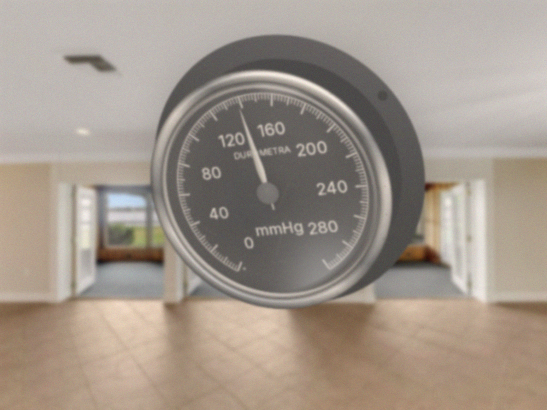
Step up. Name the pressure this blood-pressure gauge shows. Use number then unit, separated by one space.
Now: 140 mmHg
